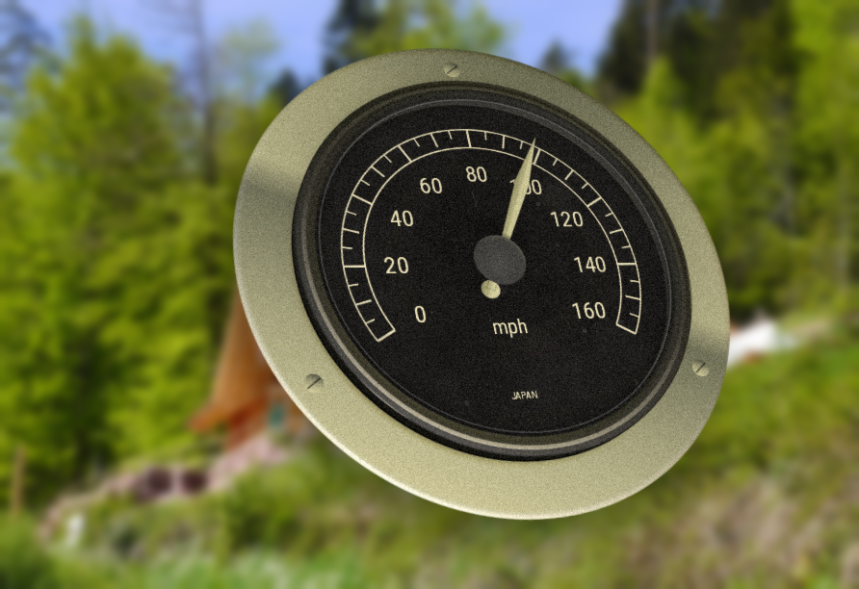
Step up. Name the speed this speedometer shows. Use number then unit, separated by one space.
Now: 97.5 mph
